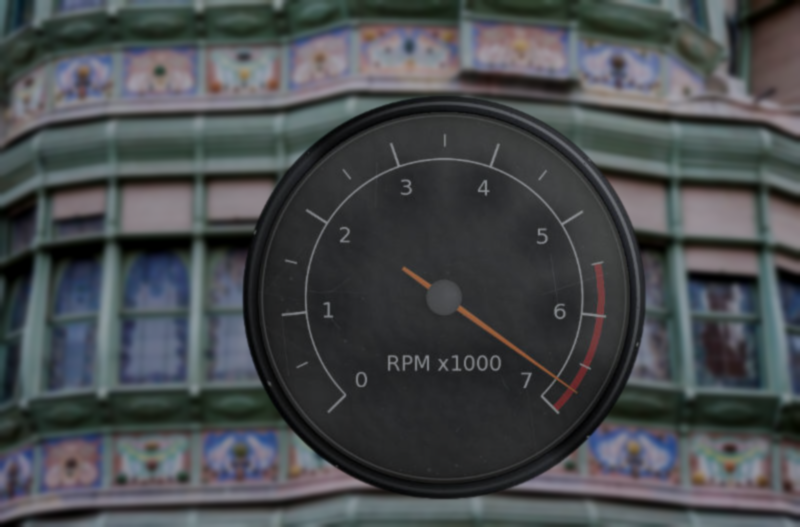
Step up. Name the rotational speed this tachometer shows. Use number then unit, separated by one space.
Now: 6750 rpm
